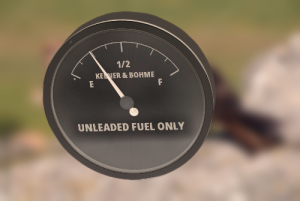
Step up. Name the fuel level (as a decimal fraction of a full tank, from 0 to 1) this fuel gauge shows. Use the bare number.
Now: 0.25
